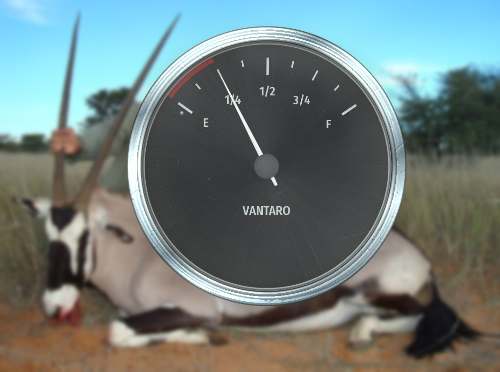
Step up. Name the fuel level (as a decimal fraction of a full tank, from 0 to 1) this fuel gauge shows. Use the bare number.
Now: 0.25
